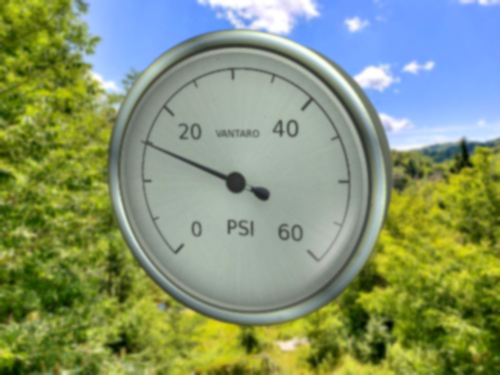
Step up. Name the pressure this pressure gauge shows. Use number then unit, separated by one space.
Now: 15 psi
